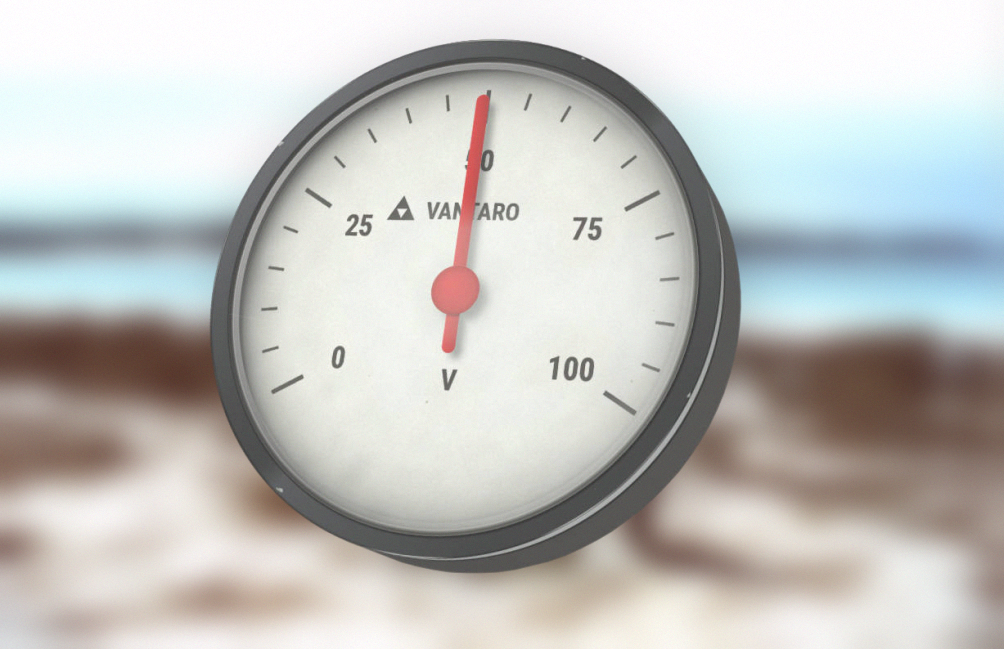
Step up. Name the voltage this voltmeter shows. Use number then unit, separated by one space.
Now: 50 V
